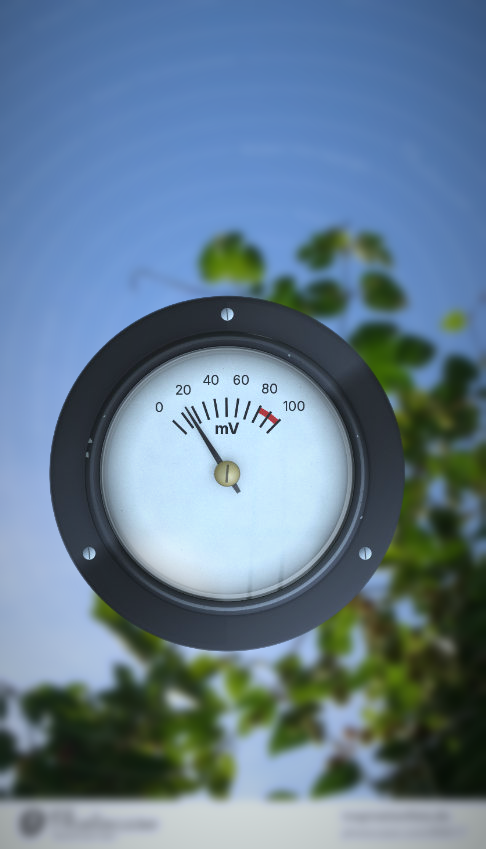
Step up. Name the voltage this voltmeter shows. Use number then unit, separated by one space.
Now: 15 mV
